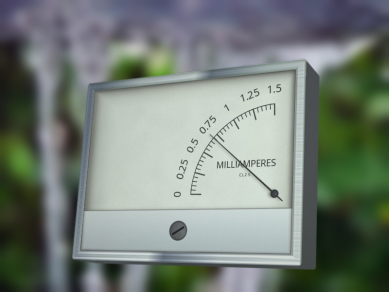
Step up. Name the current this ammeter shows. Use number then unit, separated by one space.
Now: 0.7 mA
